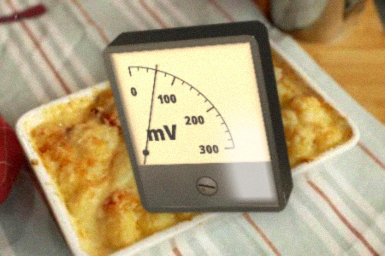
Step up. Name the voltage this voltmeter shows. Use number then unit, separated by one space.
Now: 60 mV
